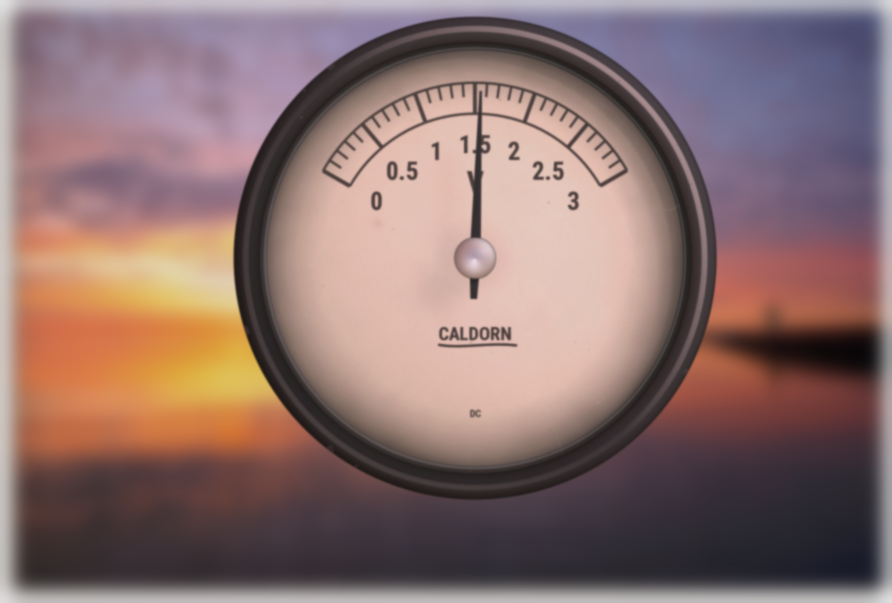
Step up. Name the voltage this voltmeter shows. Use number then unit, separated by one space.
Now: 1.55 V
